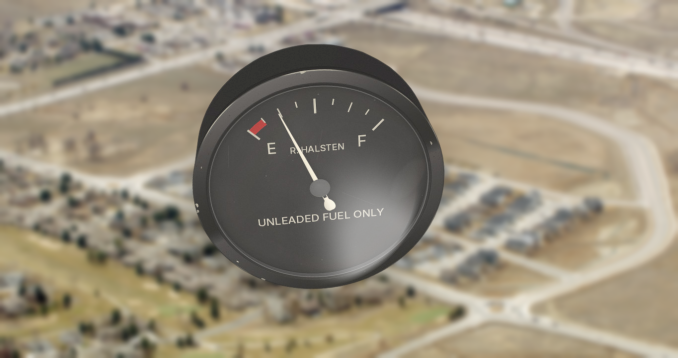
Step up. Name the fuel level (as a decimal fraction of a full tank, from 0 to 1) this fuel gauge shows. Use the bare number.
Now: 0.25
